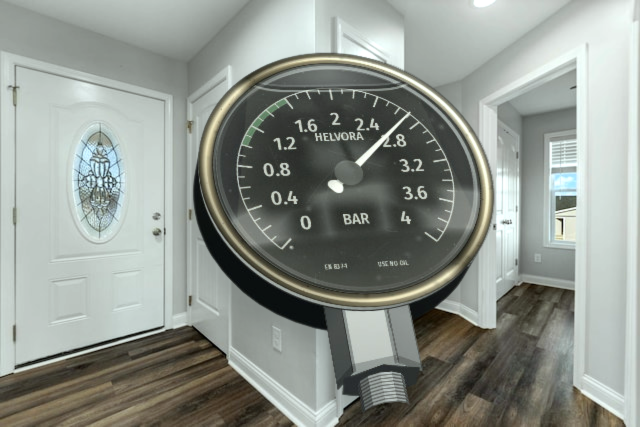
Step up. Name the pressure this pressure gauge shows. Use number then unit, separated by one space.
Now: 2.7 bar
